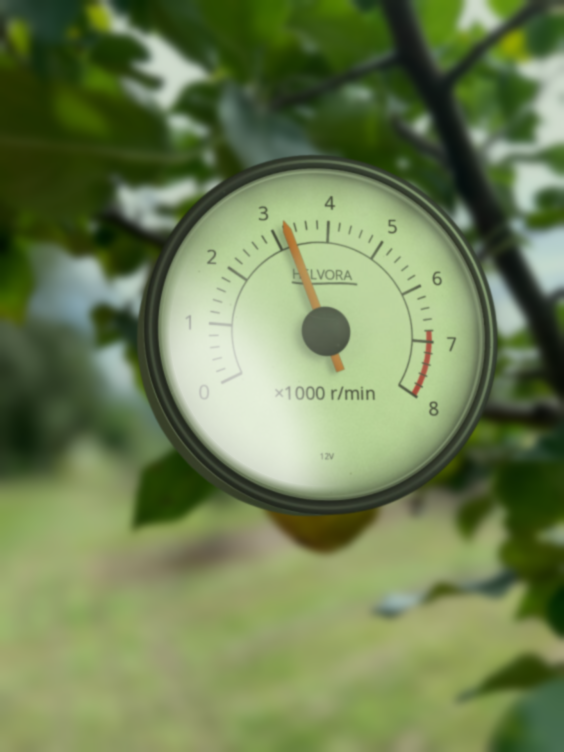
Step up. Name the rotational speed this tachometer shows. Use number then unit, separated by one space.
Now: 3200 rpm
